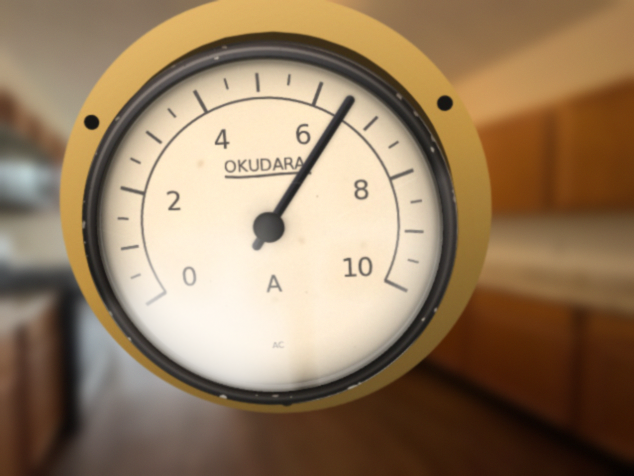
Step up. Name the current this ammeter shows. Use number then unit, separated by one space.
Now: 6.5 A
